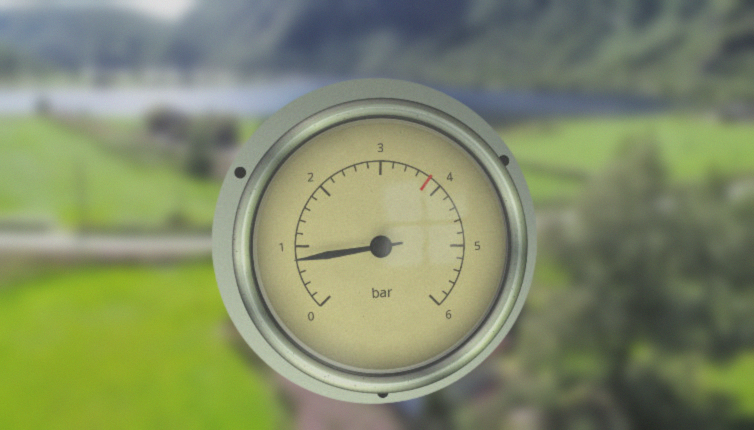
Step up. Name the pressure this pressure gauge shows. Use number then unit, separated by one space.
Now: 0.8 bar
